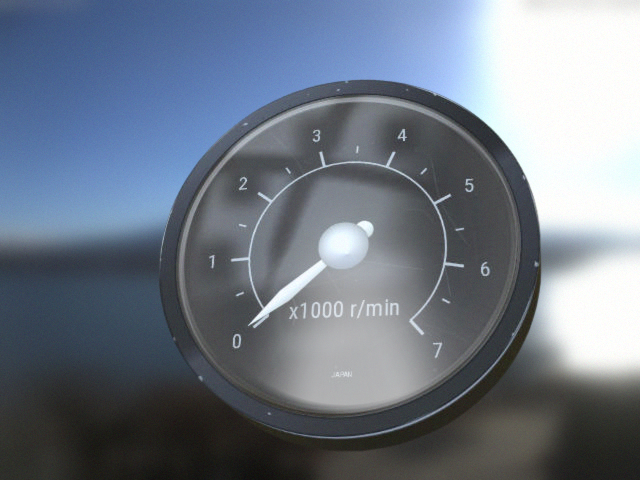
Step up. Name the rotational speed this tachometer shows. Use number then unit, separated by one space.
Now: 0 rpm
